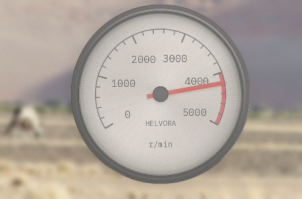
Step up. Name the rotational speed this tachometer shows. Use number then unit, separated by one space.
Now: 4200 rpm
